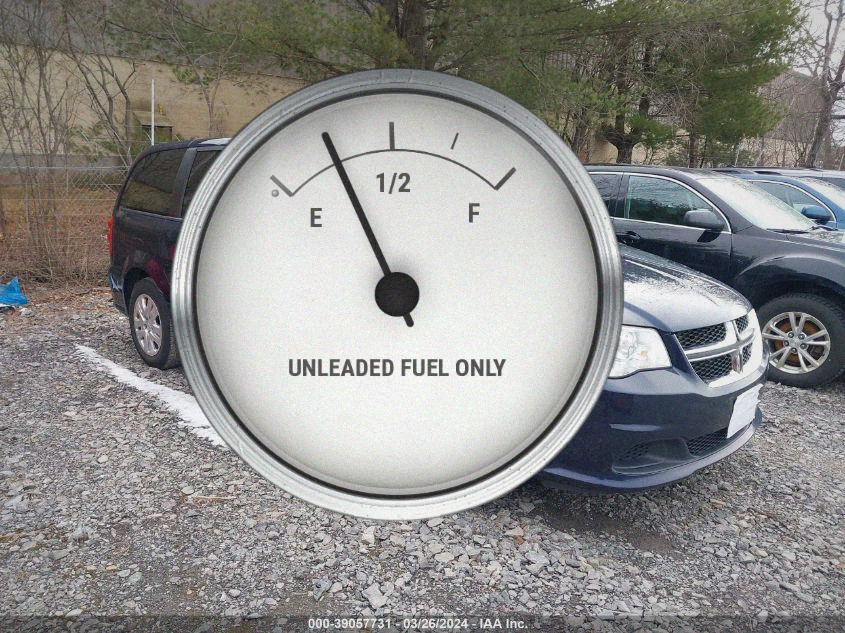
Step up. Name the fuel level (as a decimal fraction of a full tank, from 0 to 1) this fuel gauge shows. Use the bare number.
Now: 0.25
